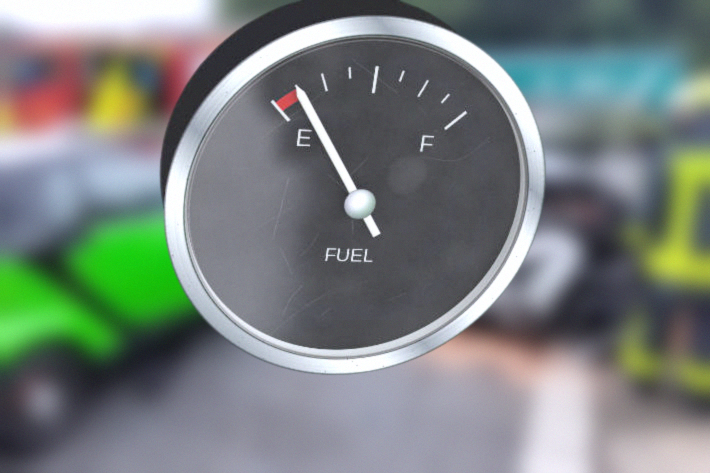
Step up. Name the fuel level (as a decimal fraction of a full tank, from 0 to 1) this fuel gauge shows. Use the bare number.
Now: 0.125
